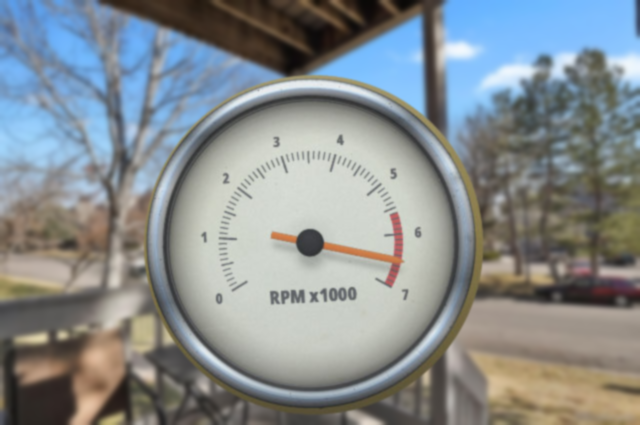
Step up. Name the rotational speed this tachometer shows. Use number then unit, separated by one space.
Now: 6500 rpm
